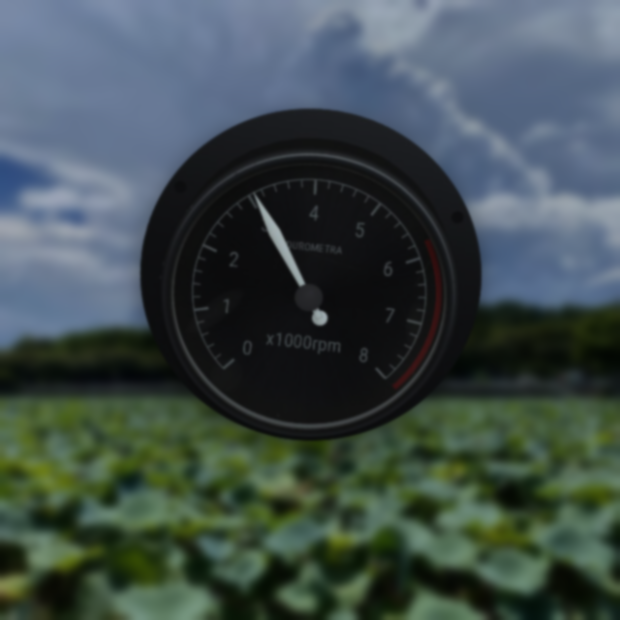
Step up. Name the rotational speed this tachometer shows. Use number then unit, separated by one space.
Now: 3100 rpm
